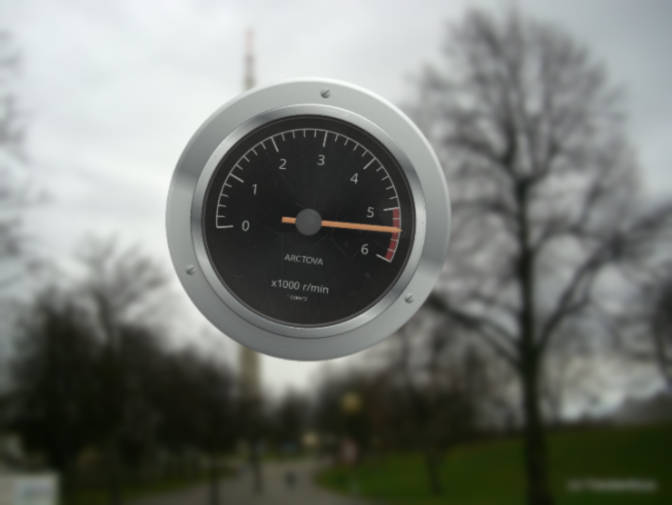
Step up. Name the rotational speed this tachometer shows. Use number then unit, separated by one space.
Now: 5400 rpm
